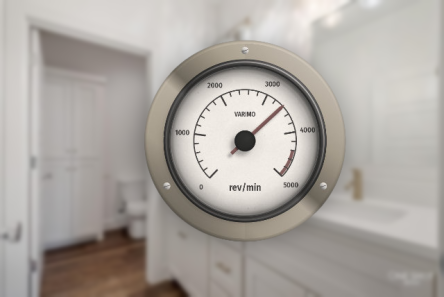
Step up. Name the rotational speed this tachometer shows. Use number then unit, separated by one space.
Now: 3400 rpm
